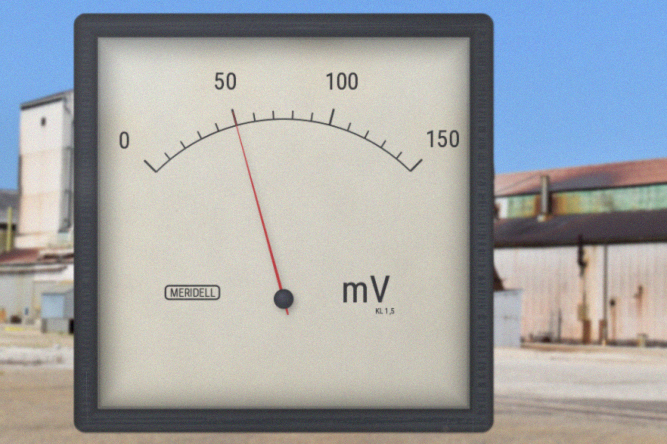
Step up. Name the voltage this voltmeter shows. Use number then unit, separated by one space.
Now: 50 mV
